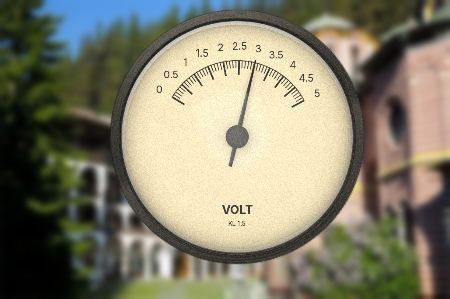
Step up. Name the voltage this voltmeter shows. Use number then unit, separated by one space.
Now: 3 V
